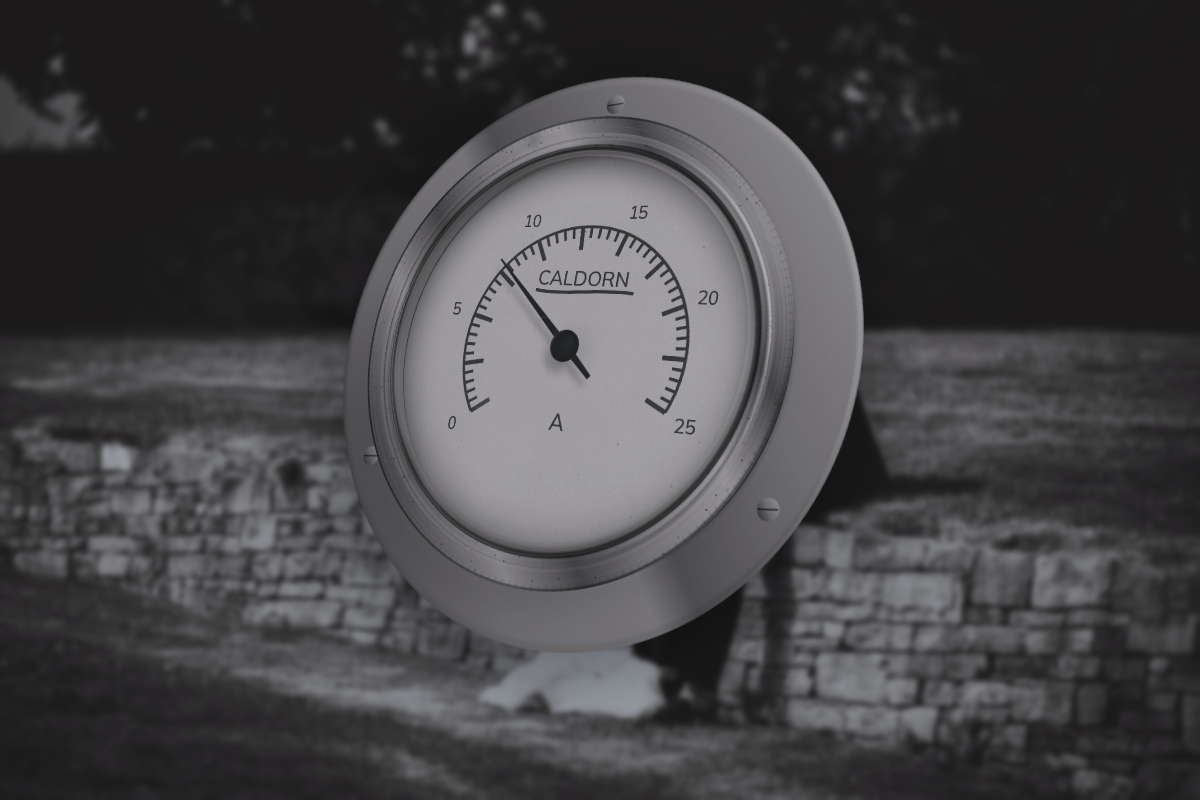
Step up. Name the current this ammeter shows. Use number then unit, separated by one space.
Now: 8 A
